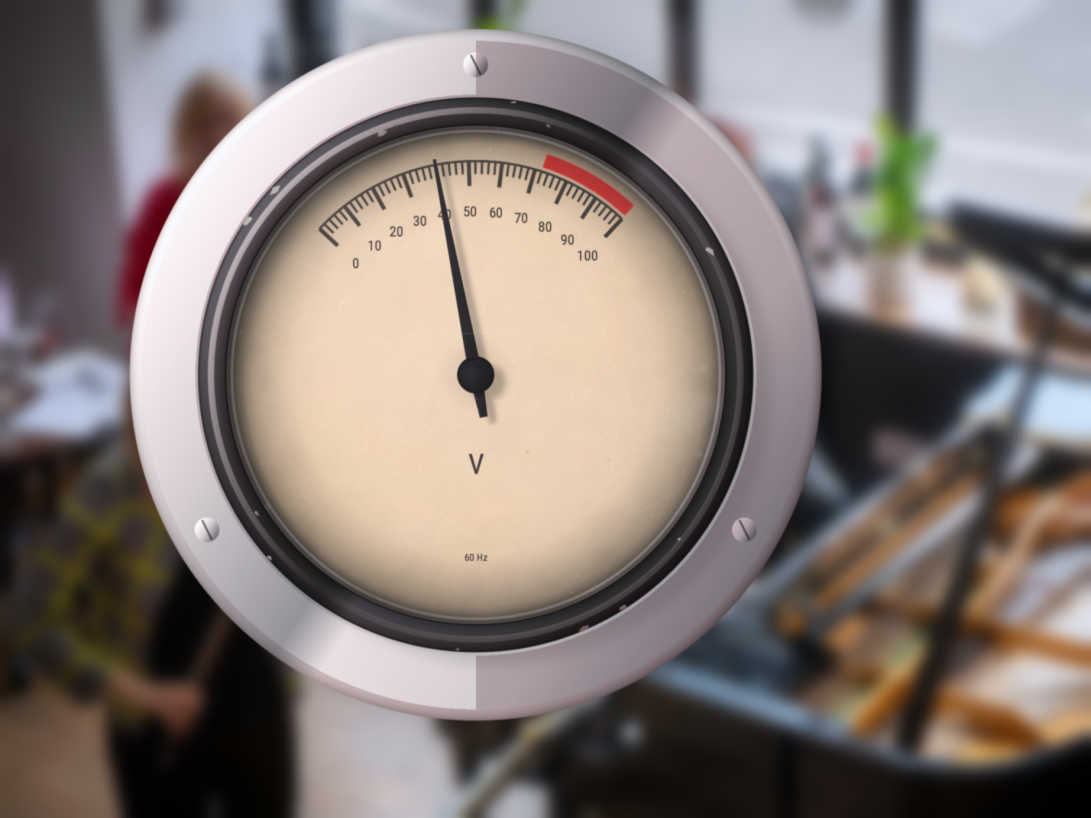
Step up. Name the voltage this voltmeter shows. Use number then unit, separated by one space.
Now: 40 V
